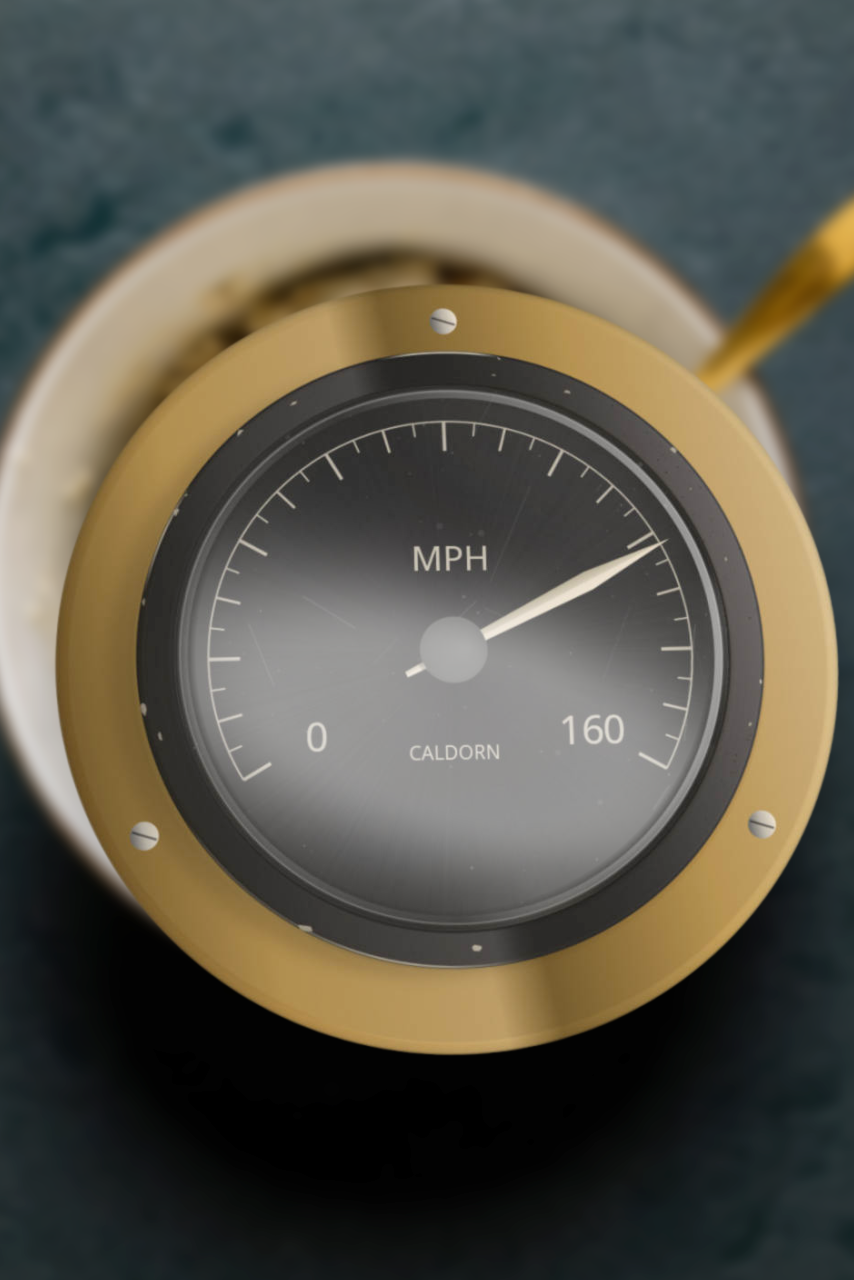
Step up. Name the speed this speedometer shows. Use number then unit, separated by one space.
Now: 122.5 mph
